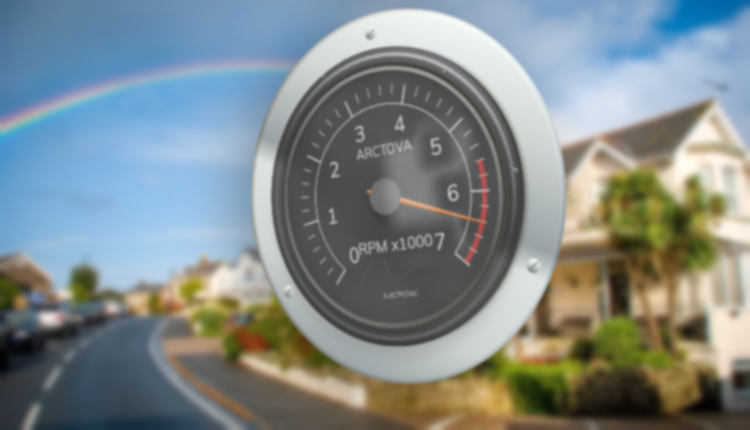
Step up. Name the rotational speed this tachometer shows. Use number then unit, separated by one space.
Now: 6400 rpm
